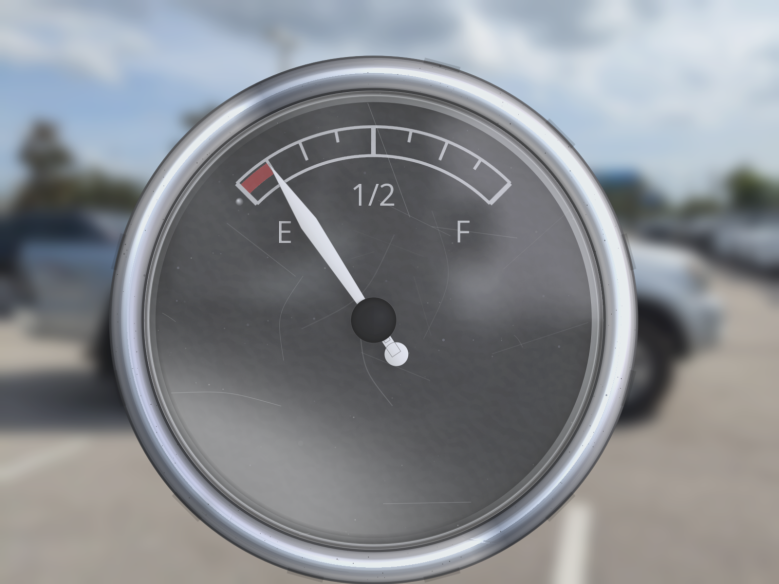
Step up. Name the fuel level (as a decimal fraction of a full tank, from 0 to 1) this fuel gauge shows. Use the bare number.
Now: 0.125
